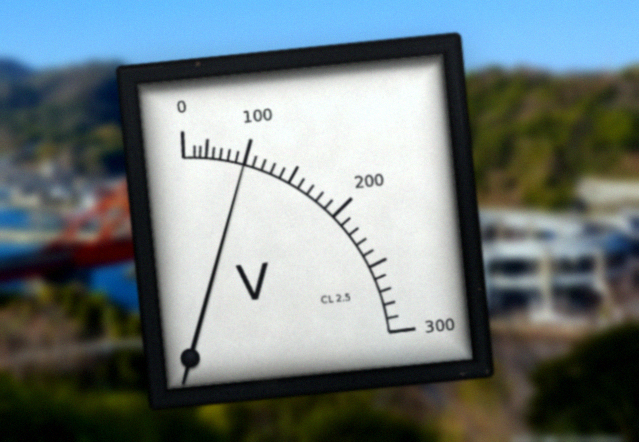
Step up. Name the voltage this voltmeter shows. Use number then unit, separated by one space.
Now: 100 V
